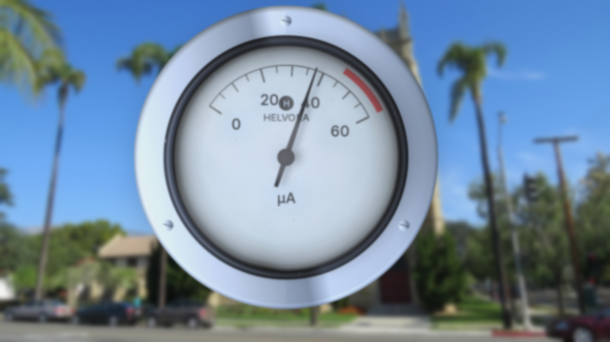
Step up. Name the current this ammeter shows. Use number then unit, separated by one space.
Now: 37.5 µA
